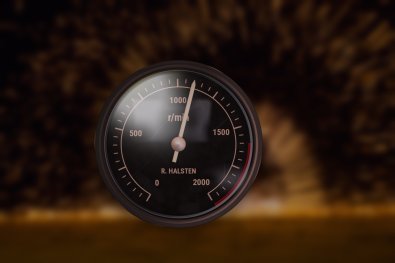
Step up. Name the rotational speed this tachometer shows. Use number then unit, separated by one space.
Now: 1100 rpm
